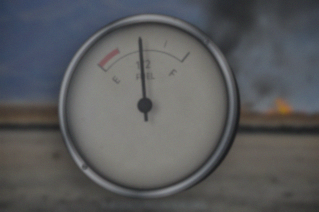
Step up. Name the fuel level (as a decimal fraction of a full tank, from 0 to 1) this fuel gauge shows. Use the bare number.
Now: 0.5
